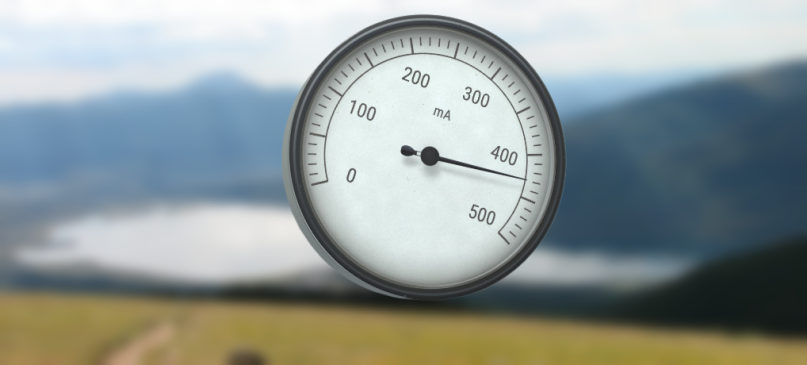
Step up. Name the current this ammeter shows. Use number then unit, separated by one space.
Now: 430 mA
